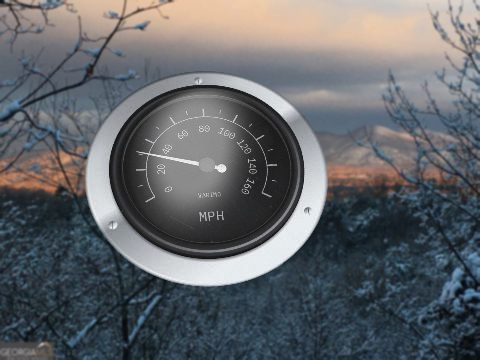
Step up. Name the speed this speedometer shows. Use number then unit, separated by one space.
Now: 30 mph
